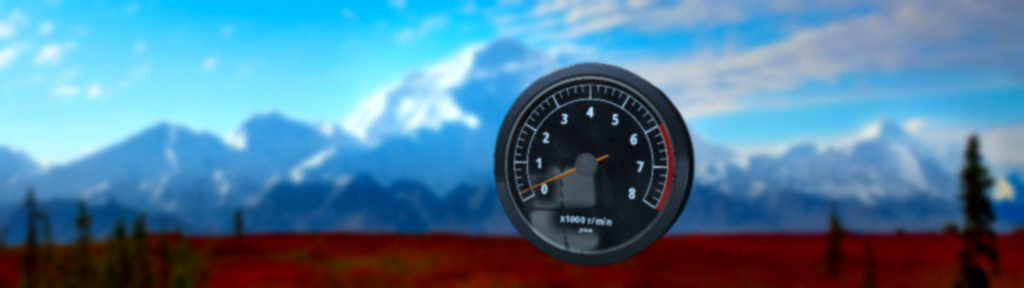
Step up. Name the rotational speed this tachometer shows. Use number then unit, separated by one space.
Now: 200 rpm
